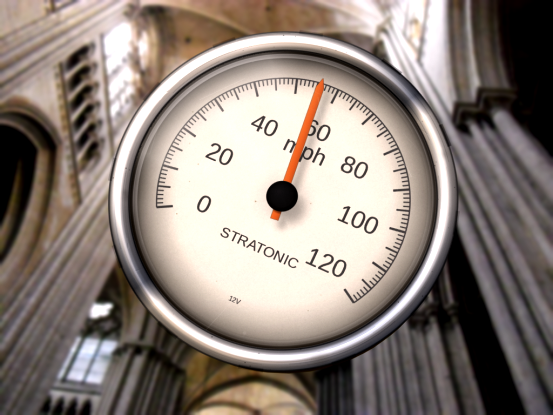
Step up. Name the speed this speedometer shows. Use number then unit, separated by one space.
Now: 56 mph
